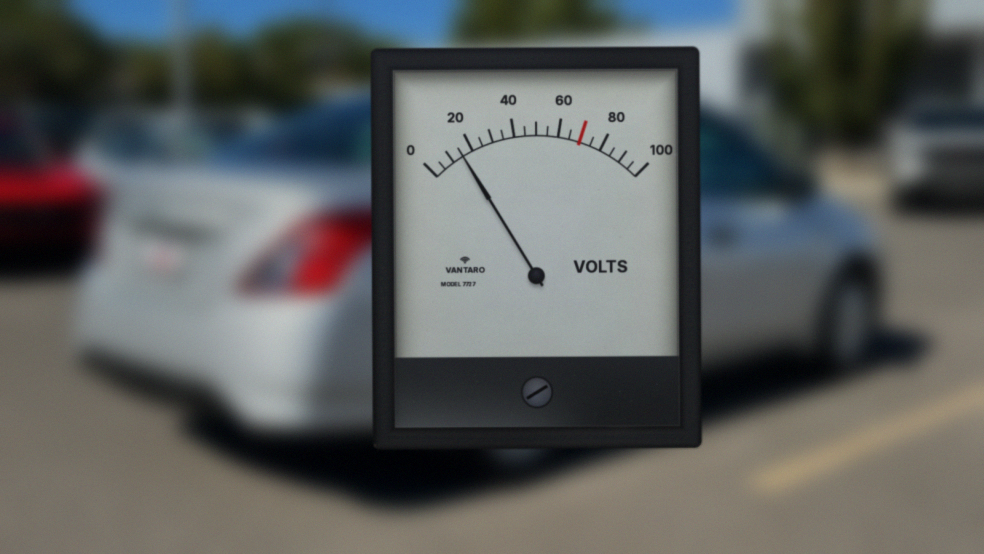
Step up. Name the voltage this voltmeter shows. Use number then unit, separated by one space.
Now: 15 V
